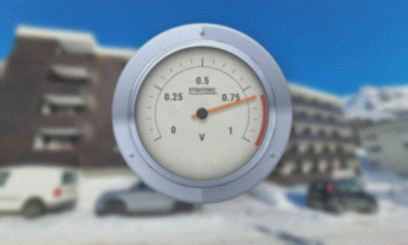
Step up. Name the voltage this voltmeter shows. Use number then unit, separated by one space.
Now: 0.8 V
